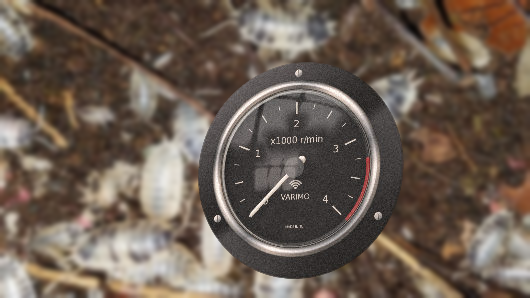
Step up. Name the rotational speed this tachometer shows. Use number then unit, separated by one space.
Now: 0 rpm
